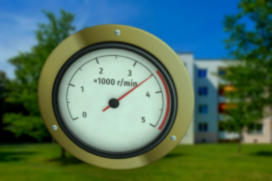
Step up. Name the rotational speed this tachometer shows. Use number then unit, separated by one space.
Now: 3500 rpm
